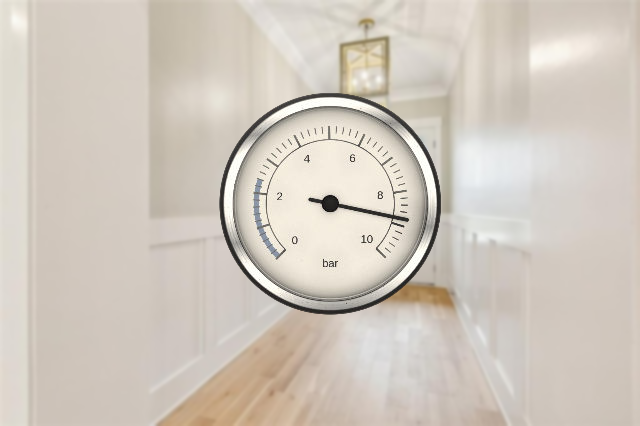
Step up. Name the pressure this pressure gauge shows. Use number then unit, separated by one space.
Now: 8.8 bar
